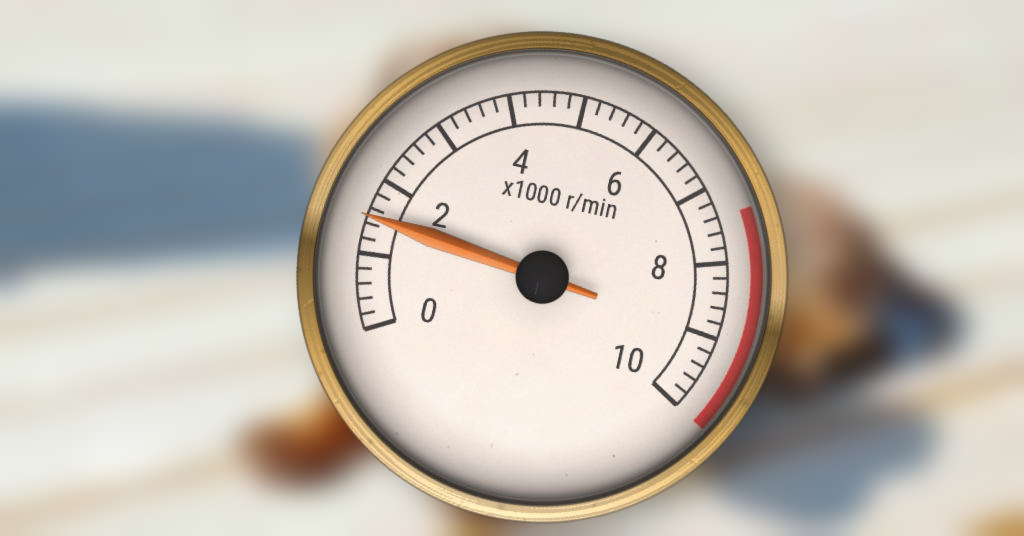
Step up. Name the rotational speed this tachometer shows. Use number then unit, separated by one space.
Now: 1500 rpm
